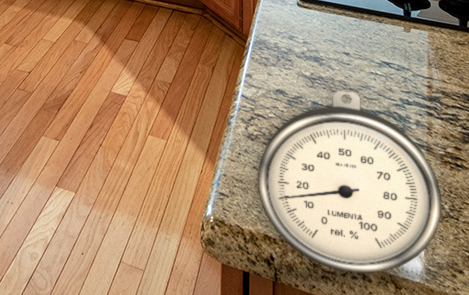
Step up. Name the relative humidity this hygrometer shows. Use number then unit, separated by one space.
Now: 15 %
